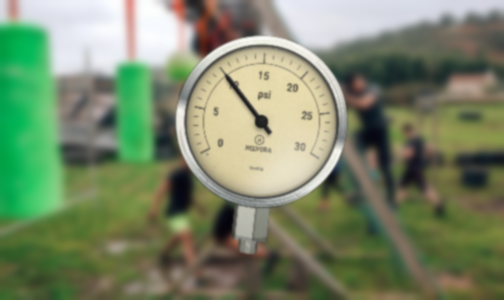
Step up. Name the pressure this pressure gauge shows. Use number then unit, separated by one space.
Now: 10 psi
